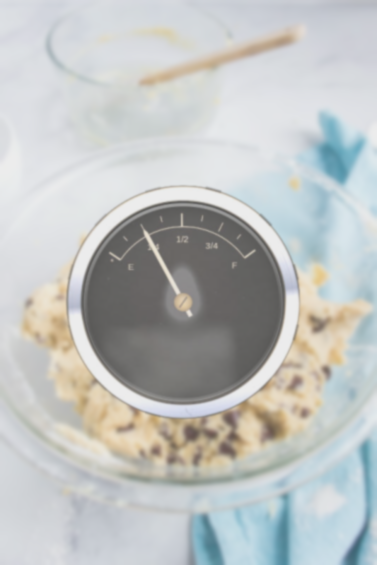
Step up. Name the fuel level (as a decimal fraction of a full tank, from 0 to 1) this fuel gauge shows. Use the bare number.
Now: 0.25
